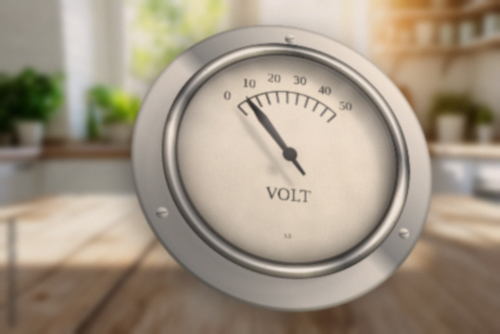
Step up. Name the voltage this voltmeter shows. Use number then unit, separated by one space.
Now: 5 V
